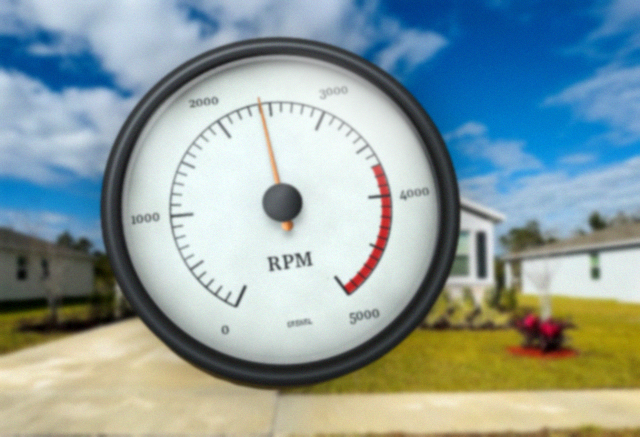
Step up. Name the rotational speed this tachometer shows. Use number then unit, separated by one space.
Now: 2400 rpm
